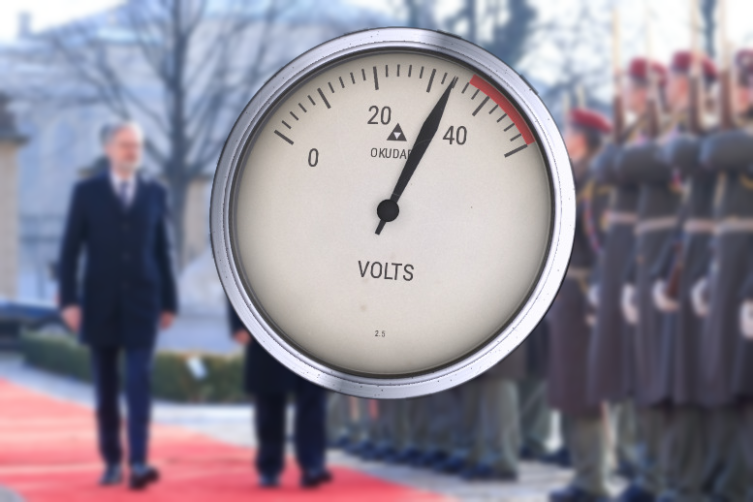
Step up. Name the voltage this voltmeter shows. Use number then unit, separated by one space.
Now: 34 V
